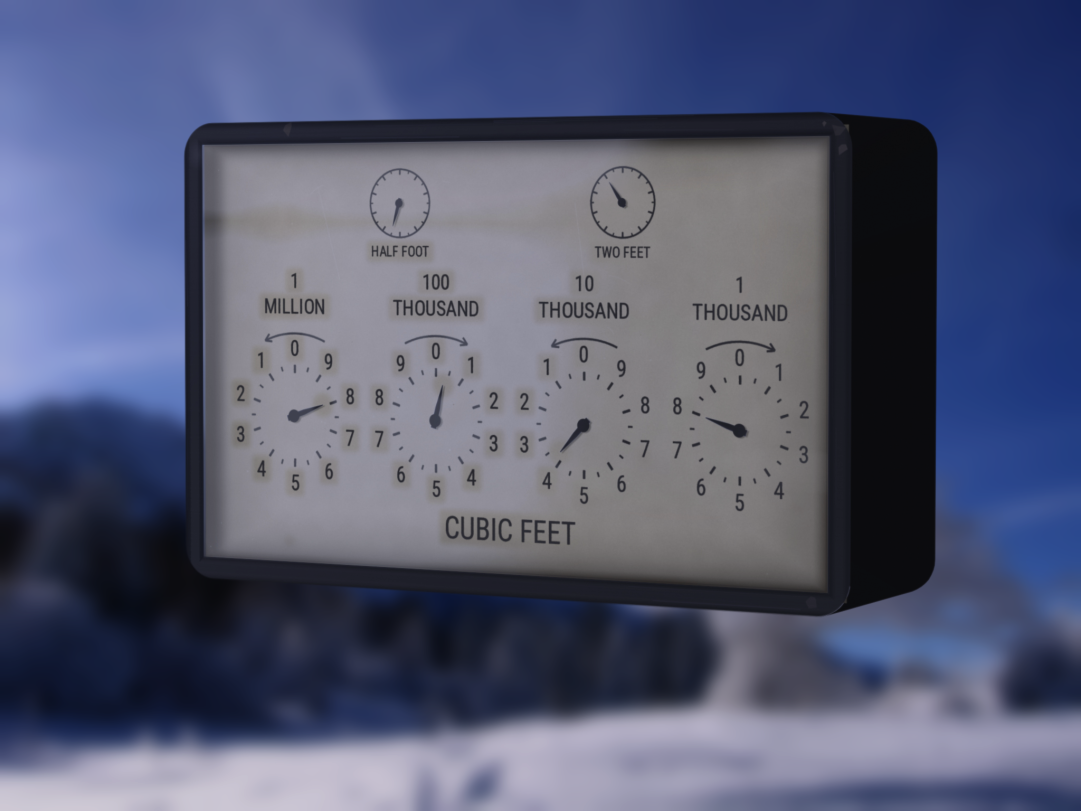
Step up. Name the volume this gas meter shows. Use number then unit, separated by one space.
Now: 803800 ft³
